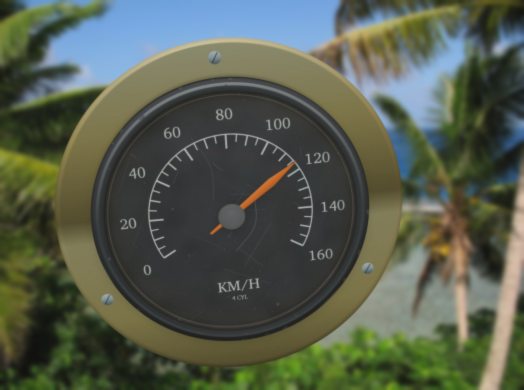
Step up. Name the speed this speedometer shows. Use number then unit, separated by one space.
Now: 115 km/h
